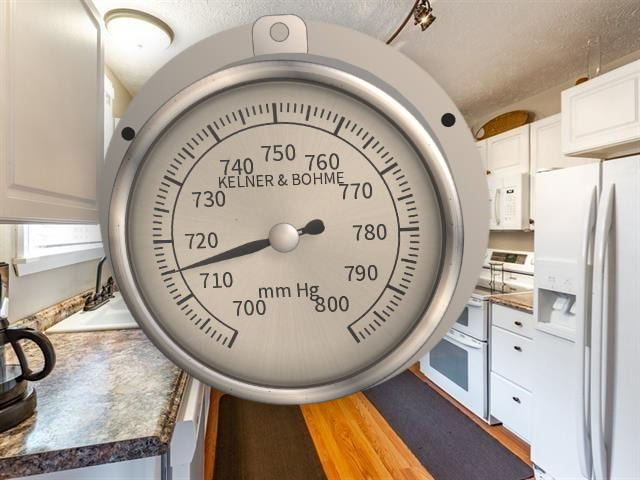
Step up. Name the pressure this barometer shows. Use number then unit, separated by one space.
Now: 715 mmHg
